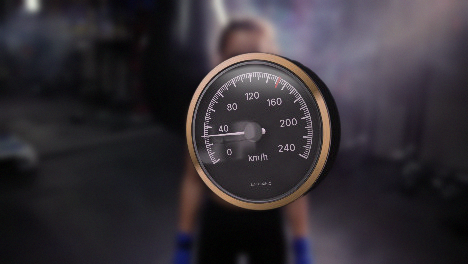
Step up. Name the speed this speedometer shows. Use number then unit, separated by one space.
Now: 30 km/h
